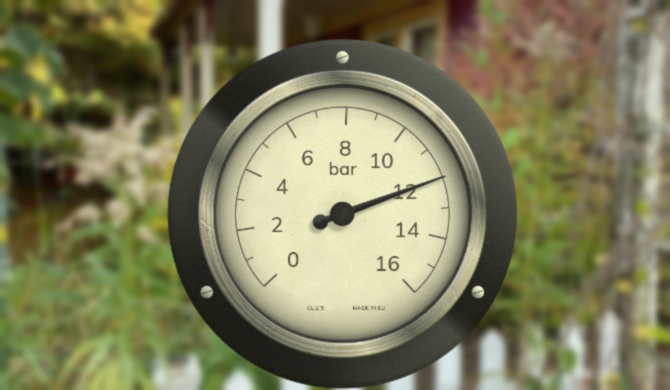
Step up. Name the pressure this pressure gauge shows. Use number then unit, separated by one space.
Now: 12 bar
